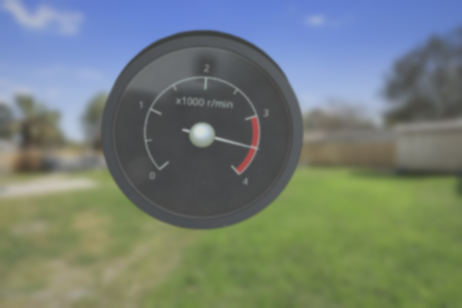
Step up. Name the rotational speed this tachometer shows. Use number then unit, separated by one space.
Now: 3500 rpm
